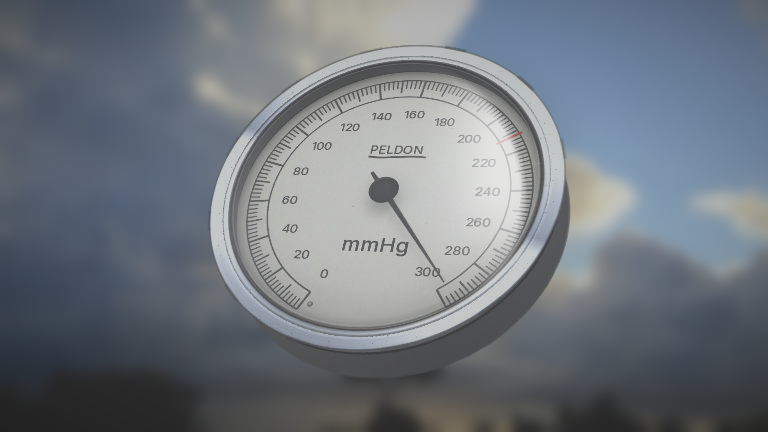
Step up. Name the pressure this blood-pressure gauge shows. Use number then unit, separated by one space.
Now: 296 mmHg
